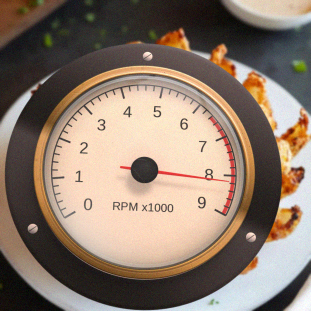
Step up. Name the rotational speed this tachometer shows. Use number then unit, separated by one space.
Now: 8200 rpm
